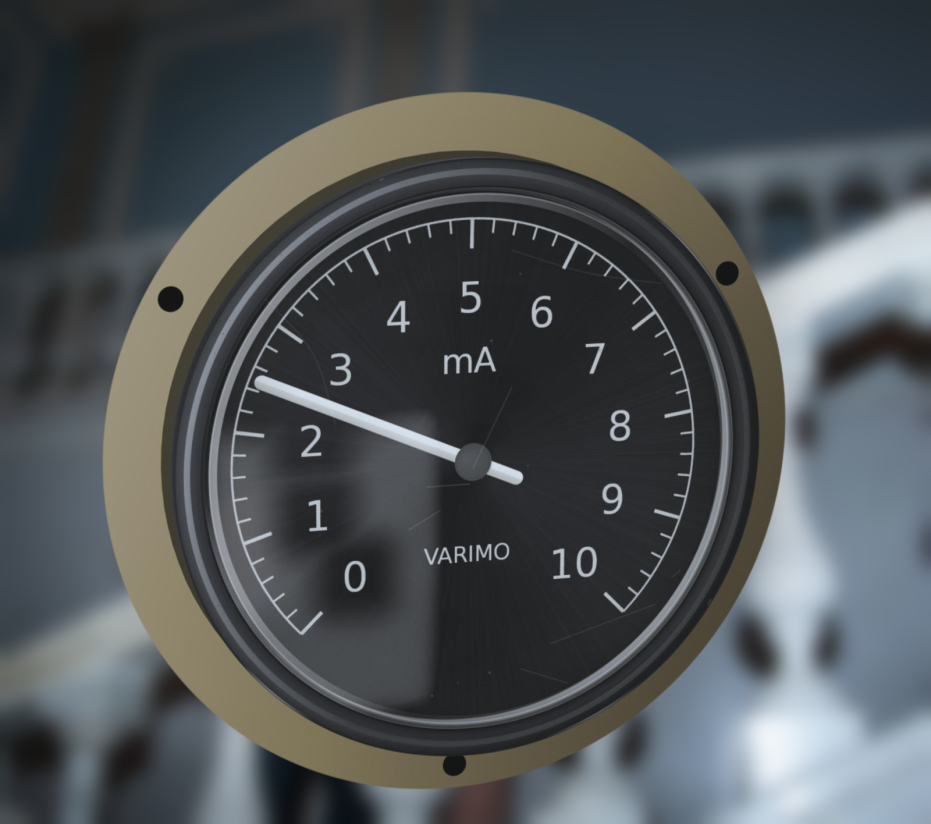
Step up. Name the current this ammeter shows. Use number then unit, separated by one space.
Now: 2.5 mA
